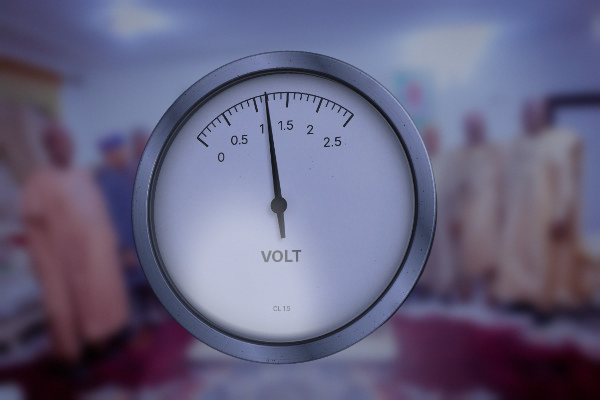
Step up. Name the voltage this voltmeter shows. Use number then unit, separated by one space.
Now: 1.2 V
